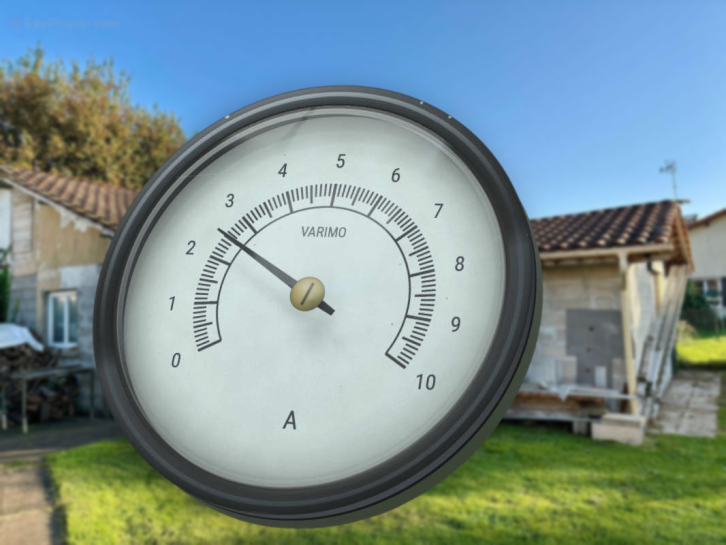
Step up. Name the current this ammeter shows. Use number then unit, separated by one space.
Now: 2.5 A
